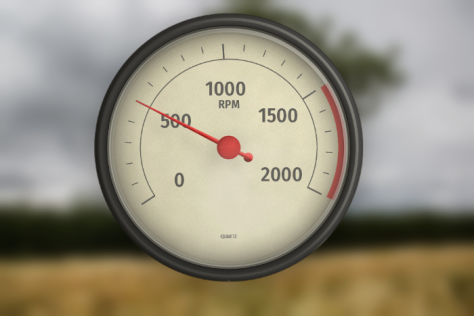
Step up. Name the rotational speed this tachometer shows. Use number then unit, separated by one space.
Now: 500 rpm
